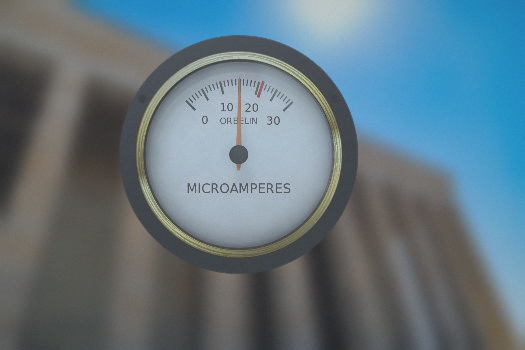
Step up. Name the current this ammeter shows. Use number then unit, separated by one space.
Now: 15 µA
